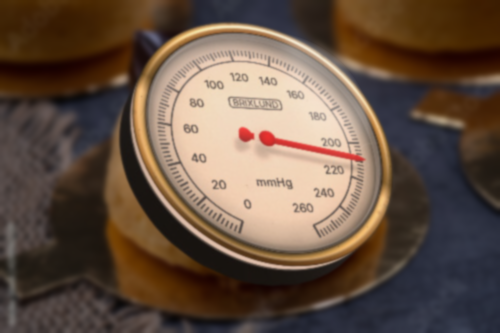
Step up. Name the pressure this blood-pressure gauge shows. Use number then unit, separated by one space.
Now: 210 mmHg
